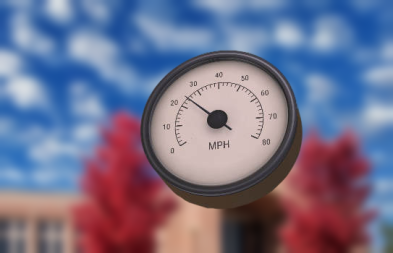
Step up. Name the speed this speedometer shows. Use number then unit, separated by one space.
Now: 24 mph
